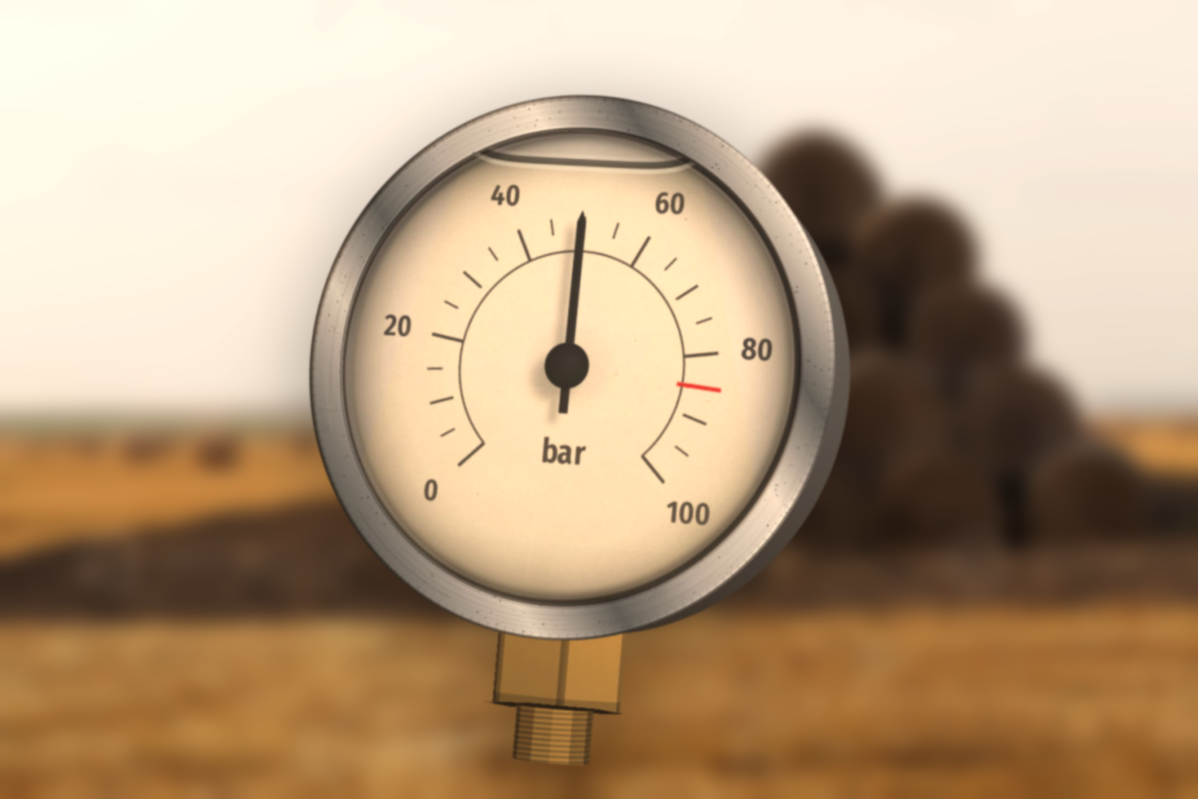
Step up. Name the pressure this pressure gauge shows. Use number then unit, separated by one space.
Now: 50 bar
